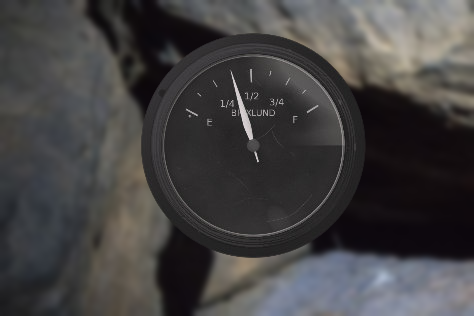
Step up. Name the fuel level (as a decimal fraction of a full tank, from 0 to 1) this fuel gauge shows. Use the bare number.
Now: 0.375
